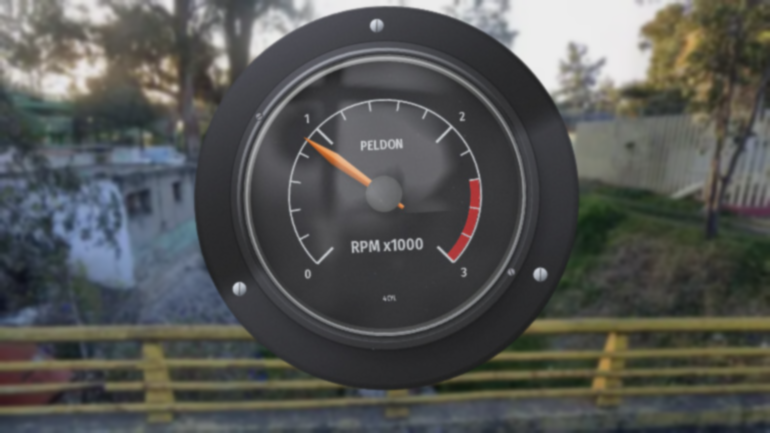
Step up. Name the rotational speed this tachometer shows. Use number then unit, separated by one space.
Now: 900 rpm
